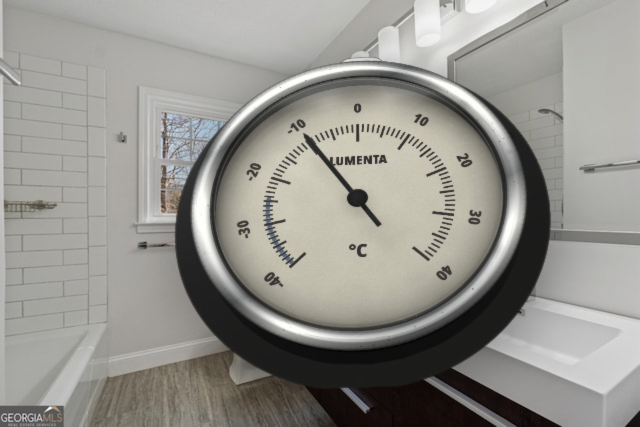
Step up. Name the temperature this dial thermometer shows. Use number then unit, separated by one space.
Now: -10 °C
